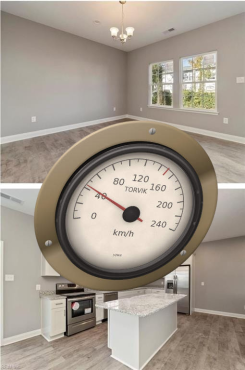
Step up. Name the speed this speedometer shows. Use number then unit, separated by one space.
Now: 45 km/h
